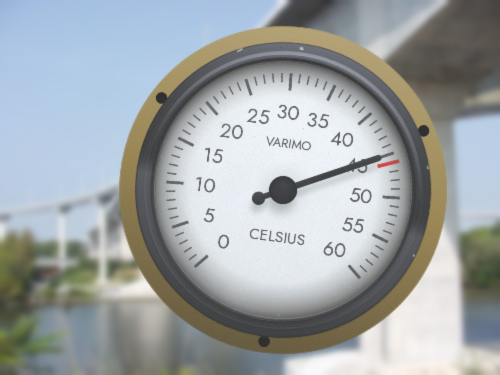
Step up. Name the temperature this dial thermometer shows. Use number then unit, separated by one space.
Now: 45 °C
